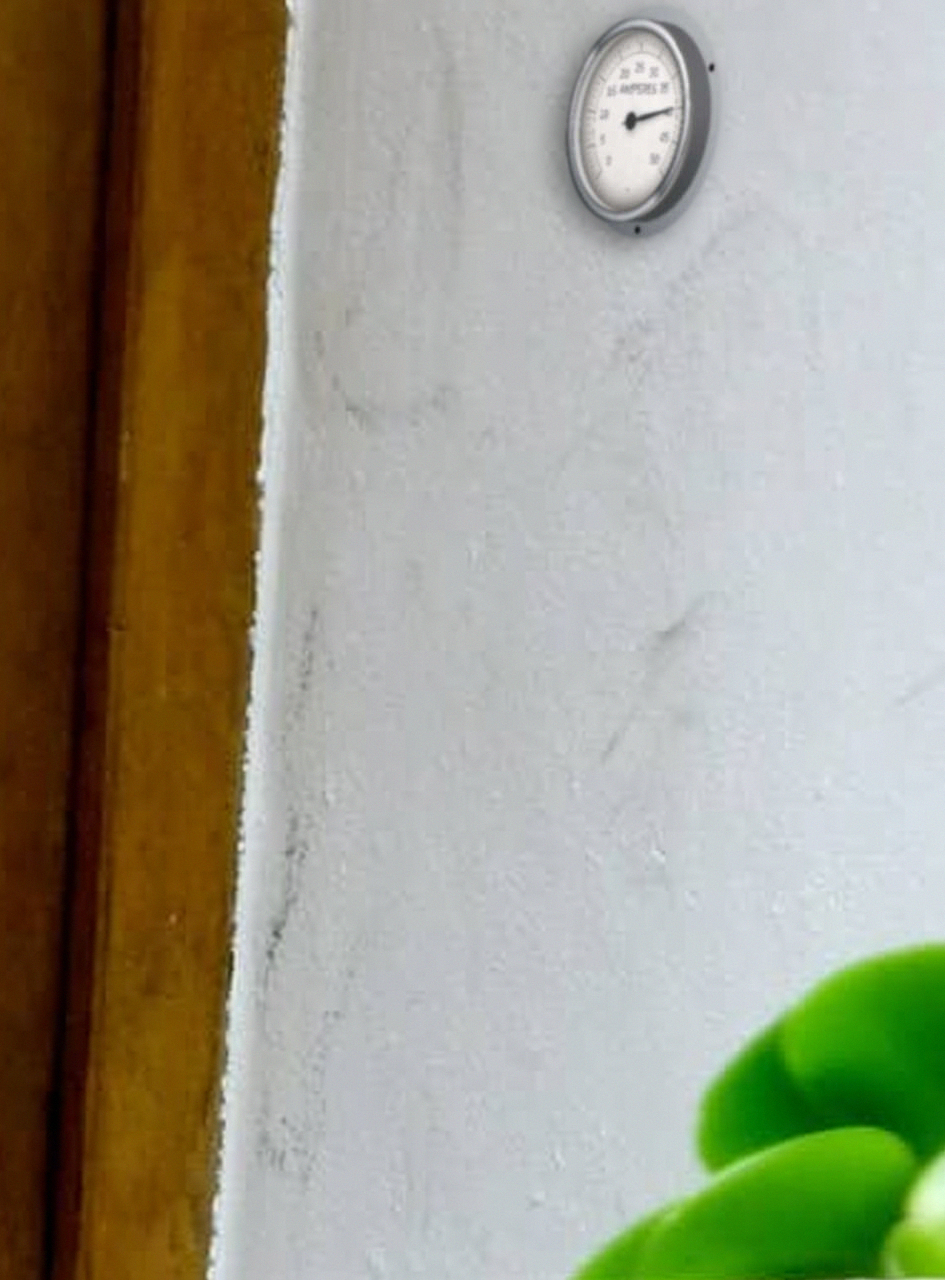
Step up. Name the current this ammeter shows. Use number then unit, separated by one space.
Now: 40 A
